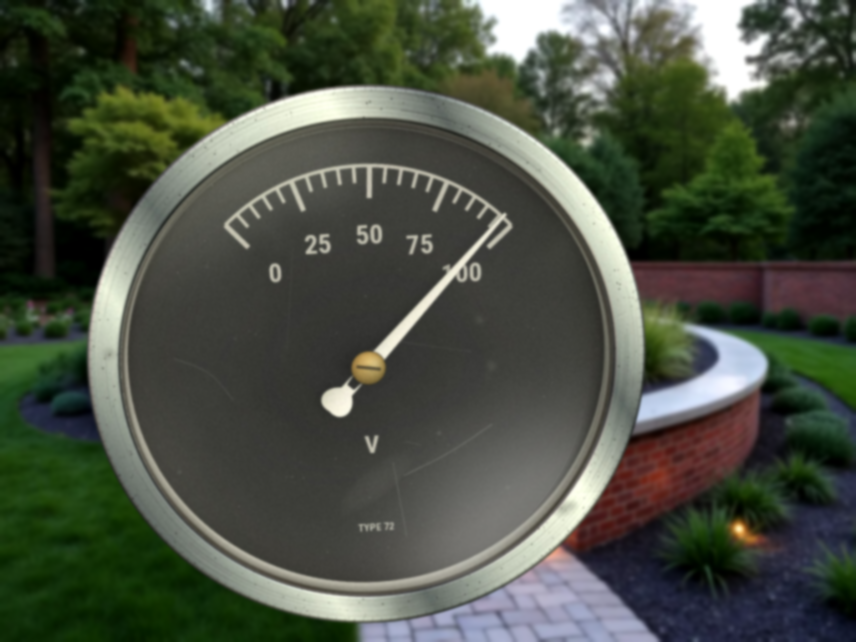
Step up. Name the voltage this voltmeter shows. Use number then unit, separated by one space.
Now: 95 V
